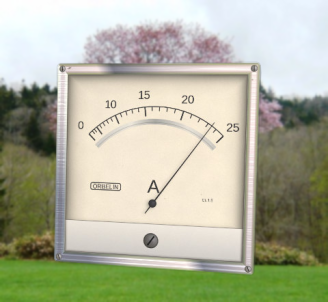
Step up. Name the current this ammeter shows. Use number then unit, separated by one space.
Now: 23.5 A
